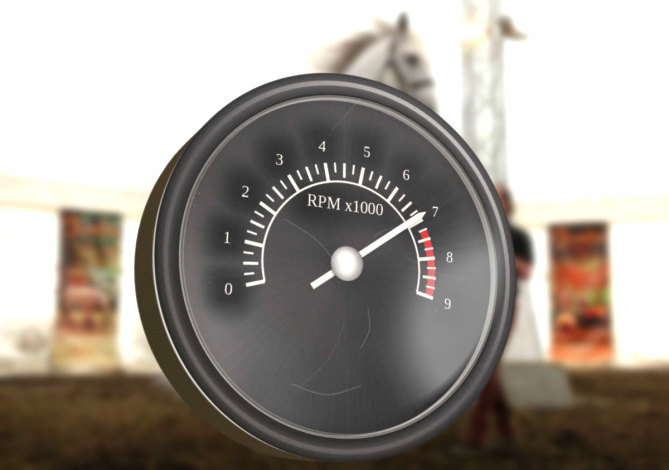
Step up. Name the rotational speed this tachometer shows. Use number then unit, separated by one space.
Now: 6875 rpm
